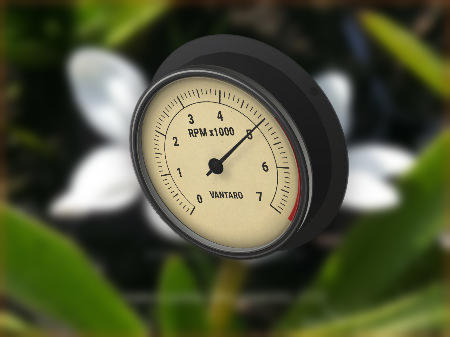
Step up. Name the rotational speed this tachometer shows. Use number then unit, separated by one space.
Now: 5000 rpm
